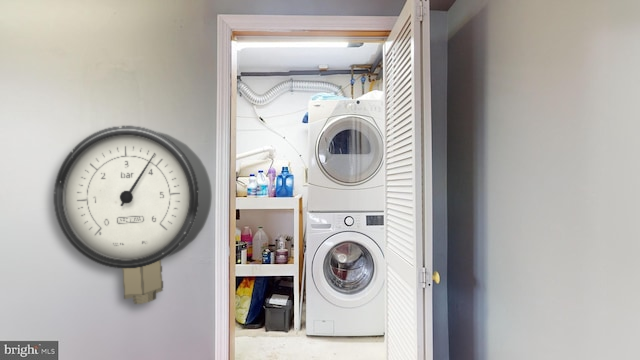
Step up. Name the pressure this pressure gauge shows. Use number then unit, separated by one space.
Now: 3.8 bar
